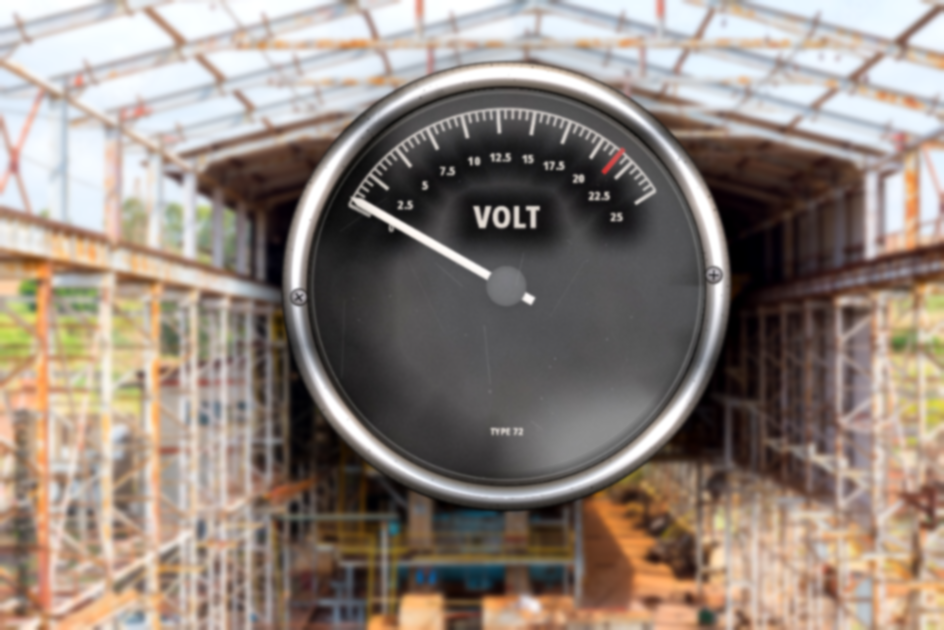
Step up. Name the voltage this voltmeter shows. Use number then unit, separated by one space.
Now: 0.5 V
